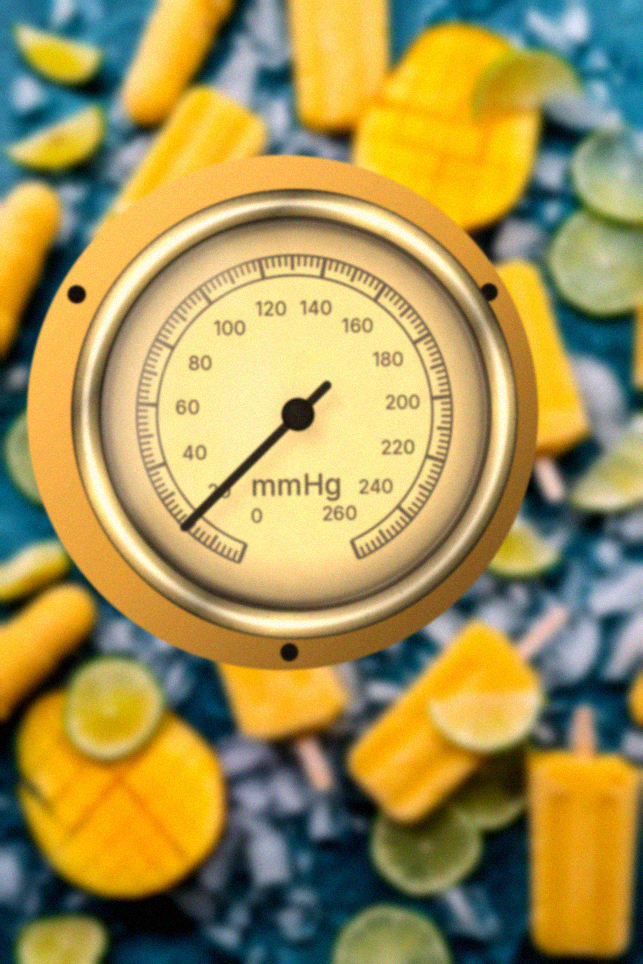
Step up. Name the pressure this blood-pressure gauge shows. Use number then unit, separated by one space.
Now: 20 mmHg
